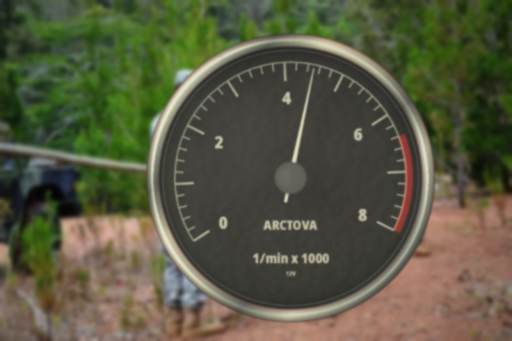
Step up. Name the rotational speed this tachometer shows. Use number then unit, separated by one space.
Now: 4500 rpm
